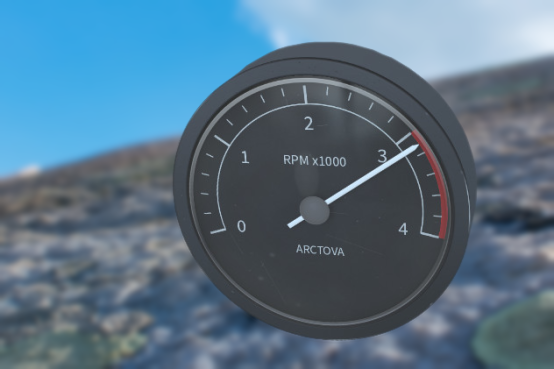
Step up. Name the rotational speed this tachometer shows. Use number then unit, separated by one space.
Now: 3100 rpm
